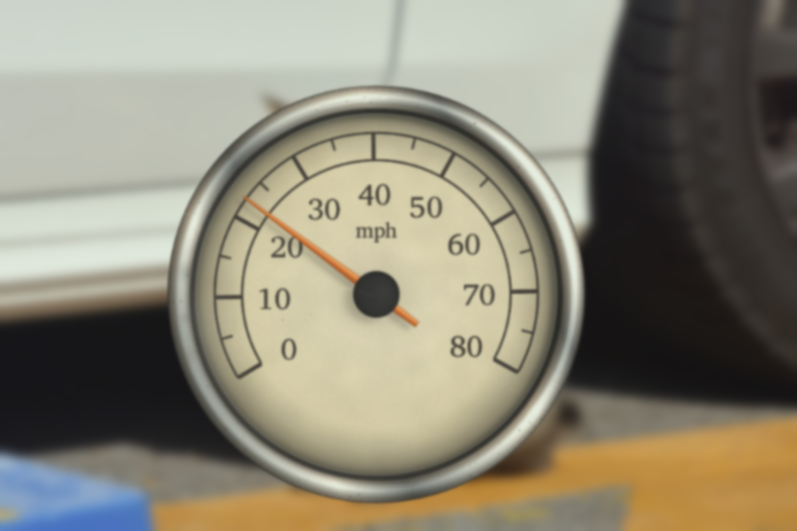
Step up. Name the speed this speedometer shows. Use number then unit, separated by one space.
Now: 22.5 mph
